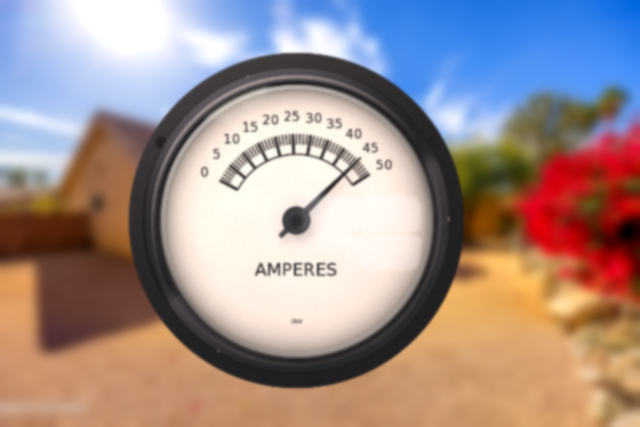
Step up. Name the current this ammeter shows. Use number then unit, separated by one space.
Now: 45 A
